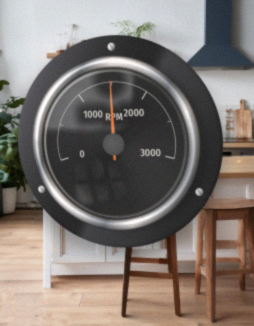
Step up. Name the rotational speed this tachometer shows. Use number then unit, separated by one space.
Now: 1500 rpm
